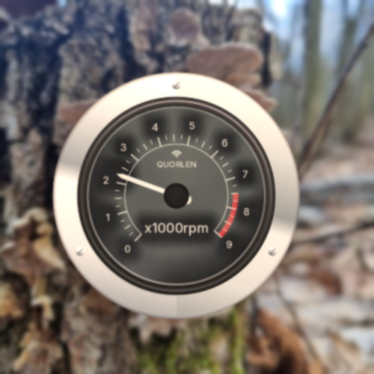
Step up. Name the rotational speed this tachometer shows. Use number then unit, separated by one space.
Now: 2250 rpm
